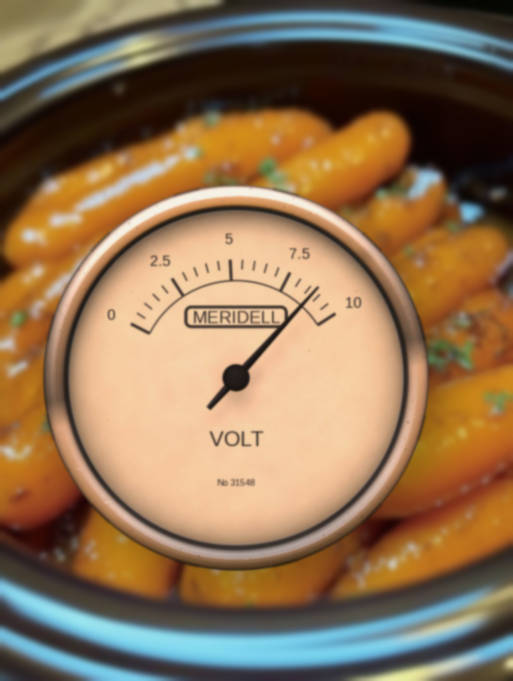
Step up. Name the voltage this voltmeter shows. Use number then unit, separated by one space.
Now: 8.75 V
